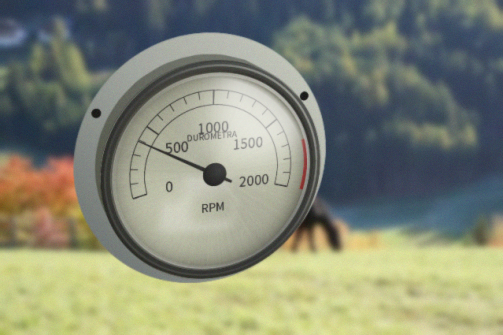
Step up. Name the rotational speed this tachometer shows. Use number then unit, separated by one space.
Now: 400 rpm
